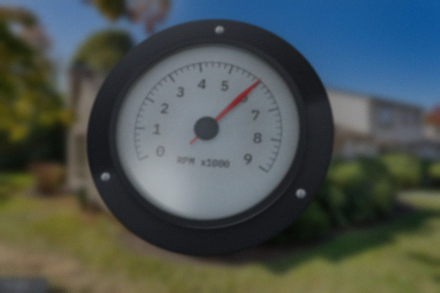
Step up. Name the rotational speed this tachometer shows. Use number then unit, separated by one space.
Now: 6000 rpm
